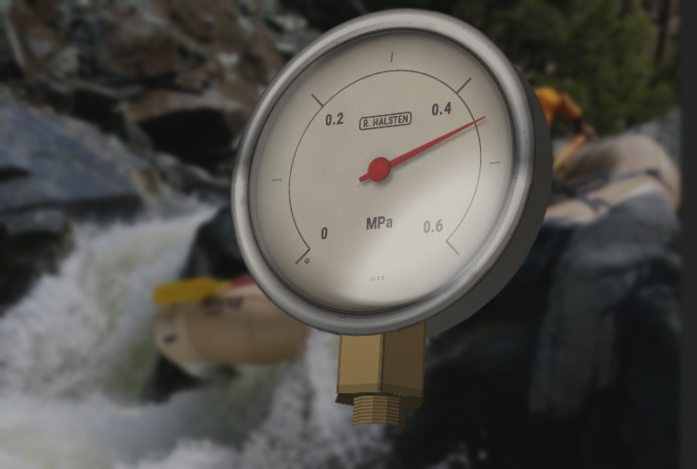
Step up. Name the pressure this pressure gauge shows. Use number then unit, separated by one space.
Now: 0.45 MPa
